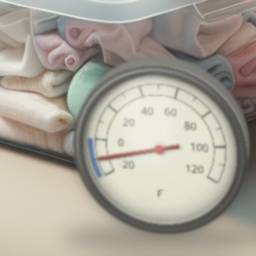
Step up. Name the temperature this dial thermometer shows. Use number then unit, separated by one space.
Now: -10 °F
